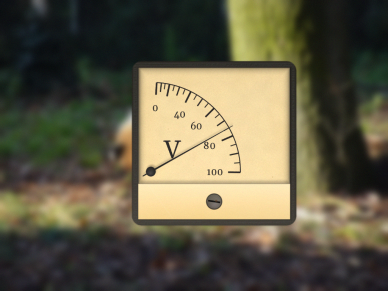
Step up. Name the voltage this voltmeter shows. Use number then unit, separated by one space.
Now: 75 V
